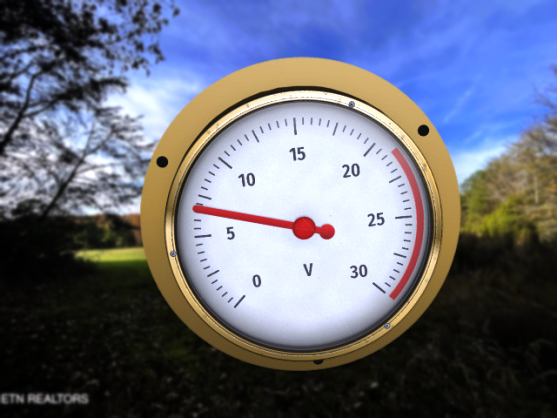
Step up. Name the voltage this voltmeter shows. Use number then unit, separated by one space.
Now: 6.75 V
